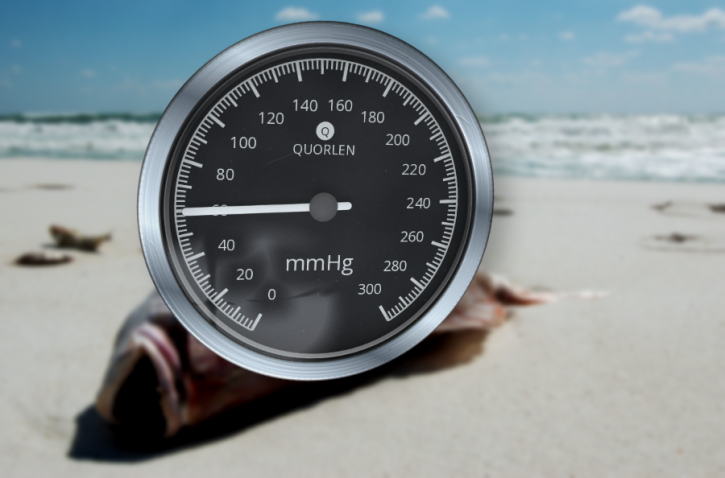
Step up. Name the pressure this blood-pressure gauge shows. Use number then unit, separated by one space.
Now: 60 mmHg
